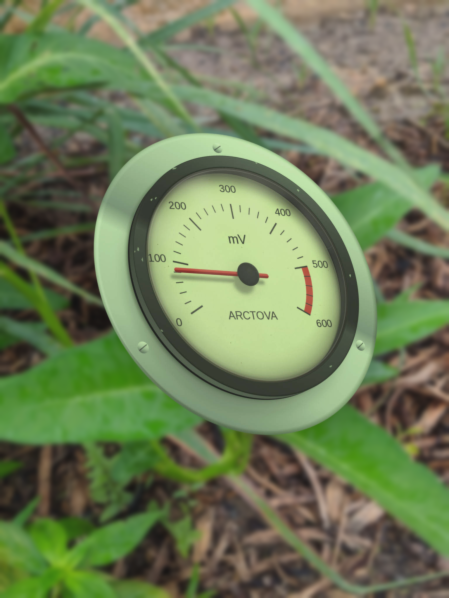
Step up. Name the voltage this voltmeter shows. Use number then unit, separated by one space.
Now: 80 mV
